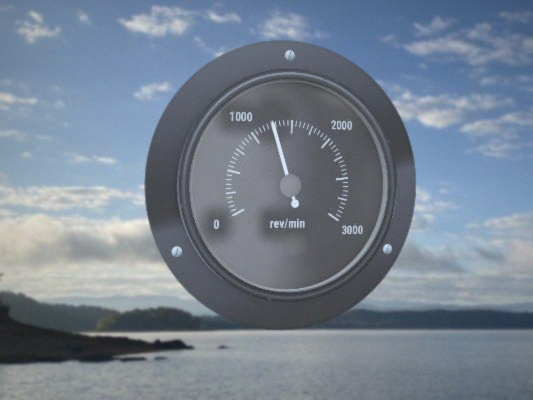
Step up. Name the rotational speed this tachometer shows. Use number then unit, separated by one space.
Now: 1250 rpm
